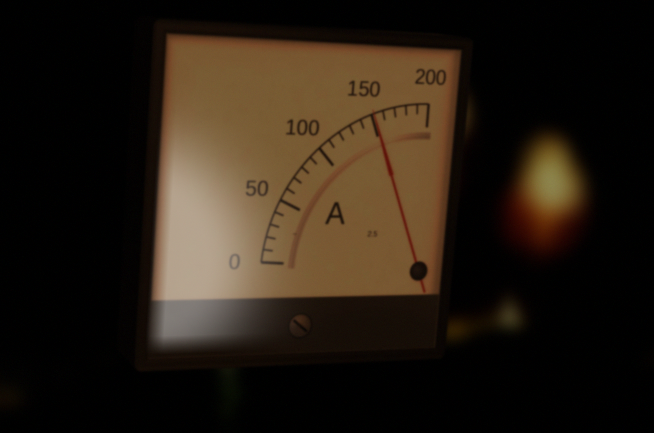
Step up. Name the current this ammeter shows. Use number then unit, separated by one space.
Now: 150 A
